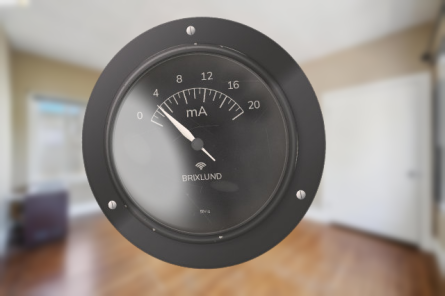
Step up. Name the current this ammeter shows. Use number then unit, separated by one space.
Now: 3 mA
